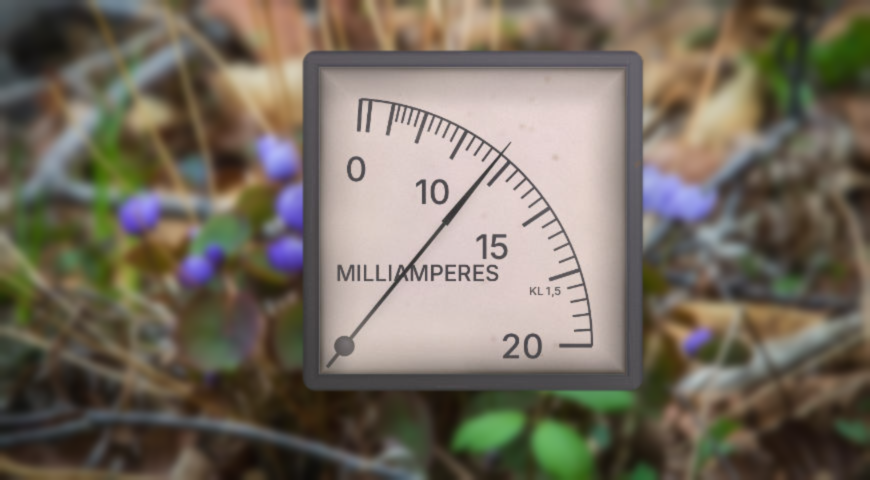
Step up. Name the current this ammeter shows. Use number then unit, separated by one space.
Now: 12 mA
